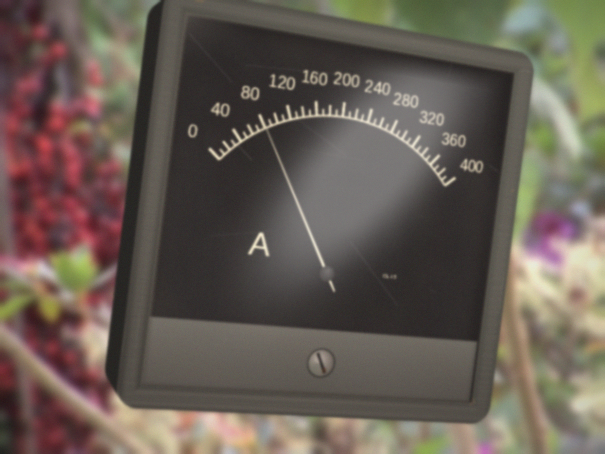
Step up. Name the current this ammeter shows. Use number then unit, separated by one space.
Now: 80 A
